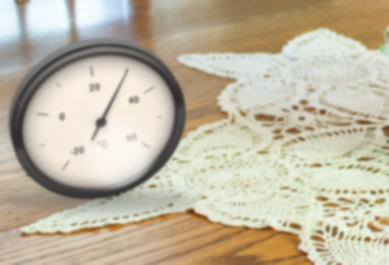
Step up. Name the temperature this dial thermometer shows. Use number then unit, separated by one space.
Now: 30 °C
